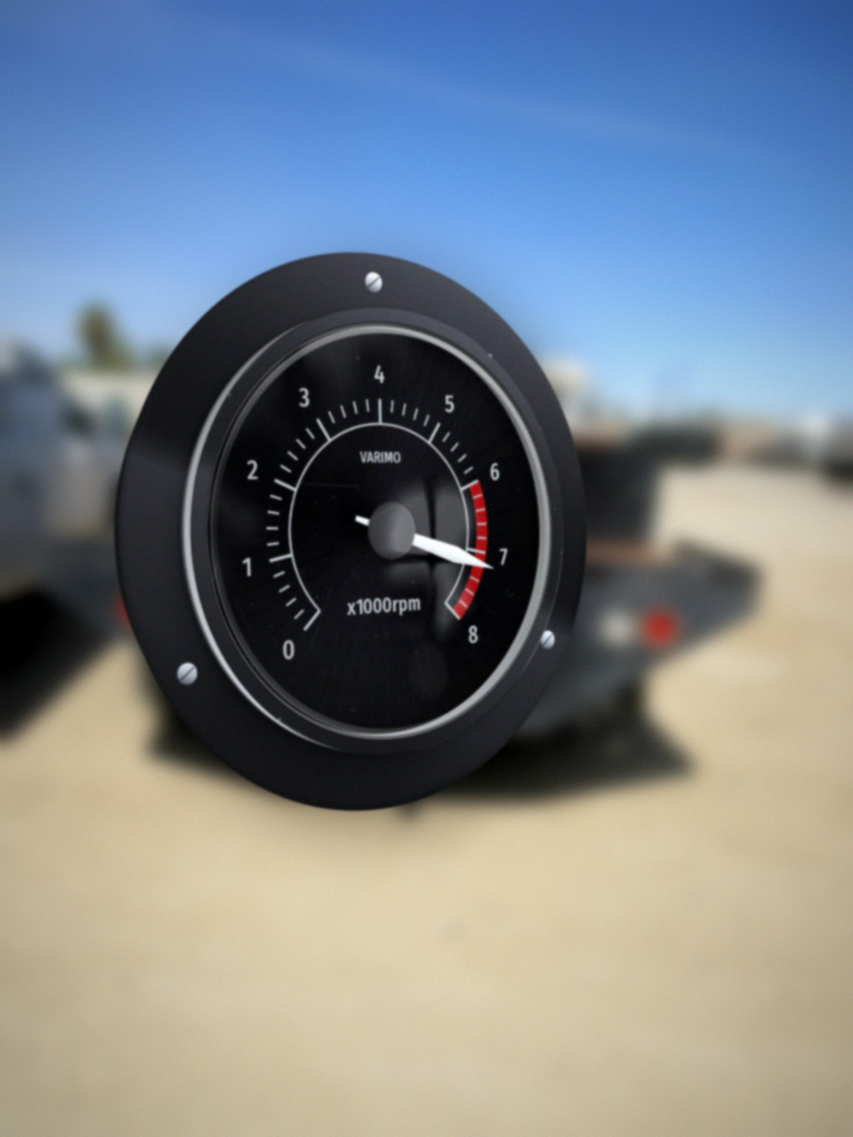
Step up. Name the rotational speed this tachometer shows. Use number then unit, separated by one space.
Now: 7200 rpm
